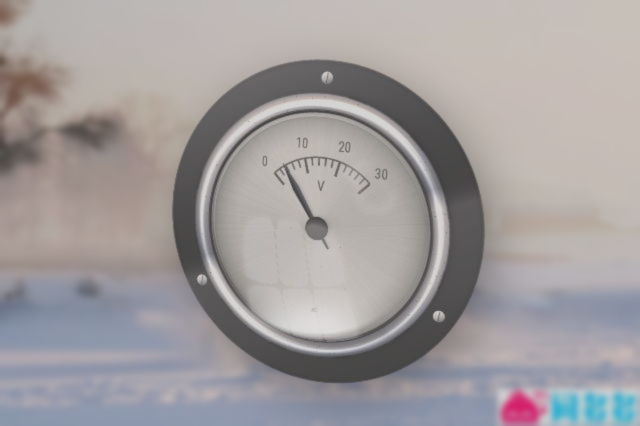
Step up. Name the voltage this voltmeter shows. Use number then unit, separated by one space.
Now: 4 V
